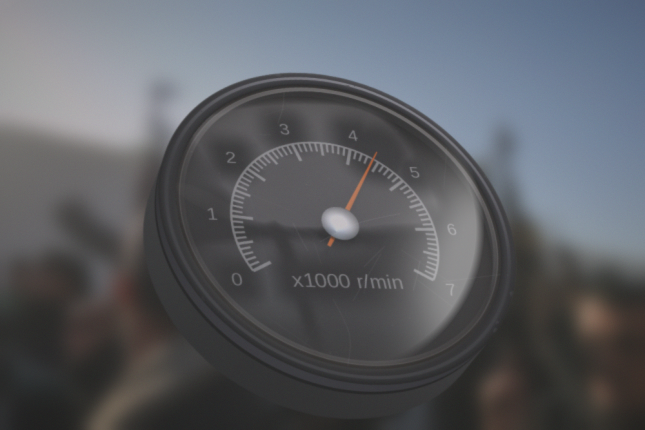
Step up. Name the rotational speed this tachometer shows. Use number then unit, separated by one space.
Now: 4400 rpm
